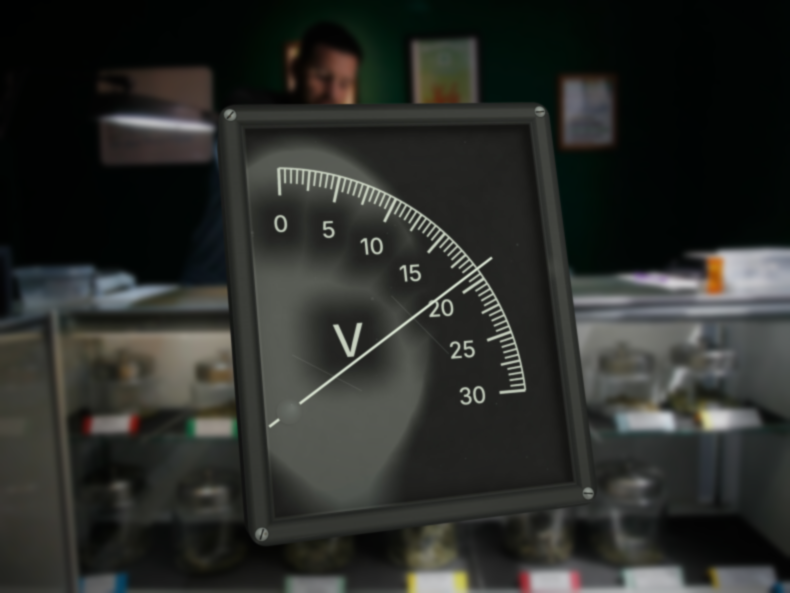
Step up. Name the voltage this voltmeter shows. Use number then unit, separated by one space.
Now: 19 V
